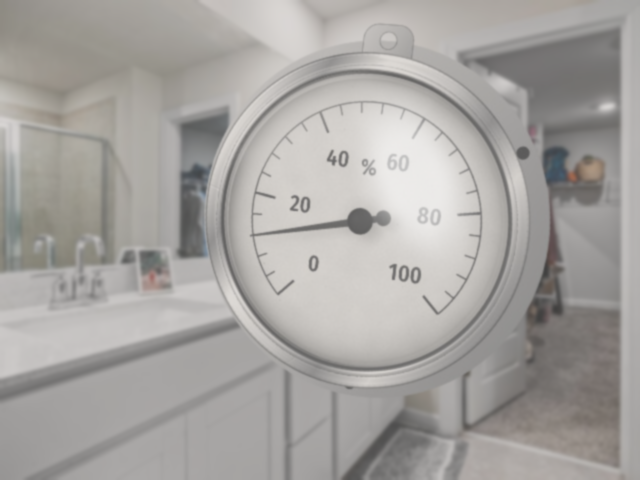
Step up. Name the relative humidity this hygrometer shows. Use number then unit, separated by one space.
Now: 12 %
